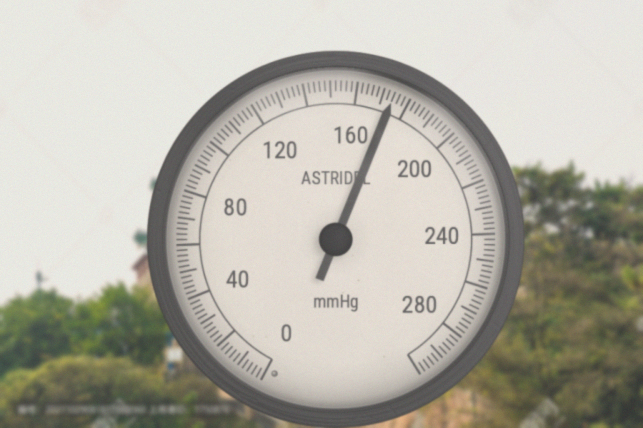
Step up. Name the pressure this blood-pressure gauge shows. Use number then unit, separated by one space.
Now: 174 mmHg
